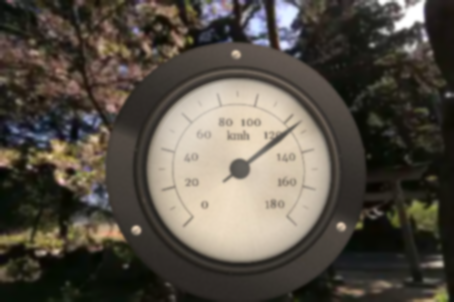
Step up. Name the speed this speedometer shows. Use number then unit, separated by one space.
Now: 125 km/h
